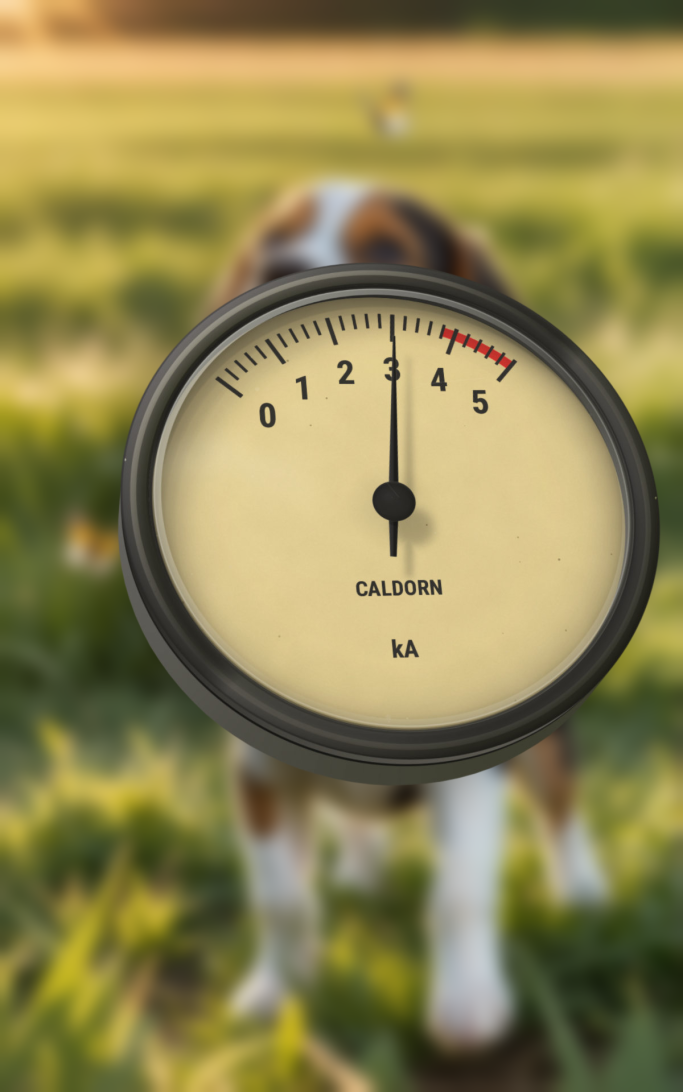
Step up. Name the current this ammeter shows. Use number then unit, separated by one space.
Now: 3 kA
